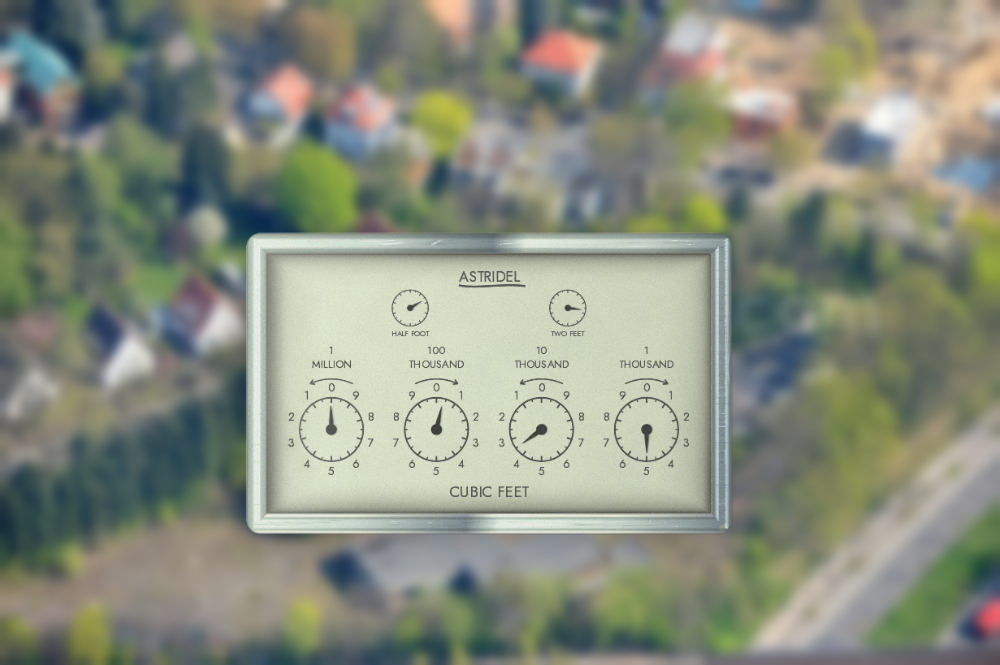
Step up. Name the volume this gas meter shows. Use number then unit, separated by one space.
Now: 3500 ft³
